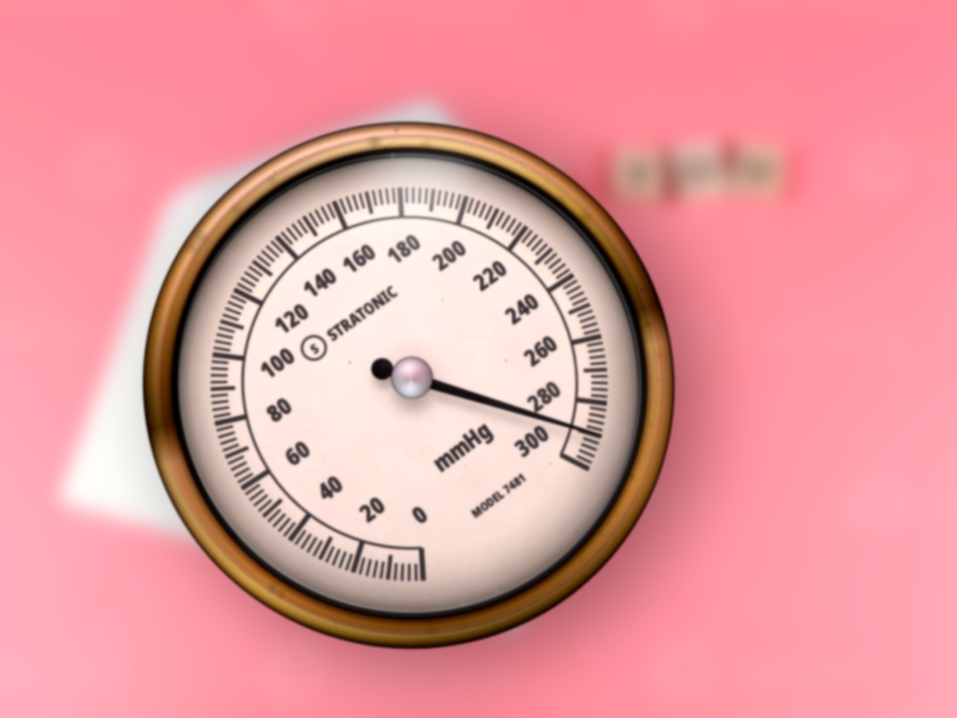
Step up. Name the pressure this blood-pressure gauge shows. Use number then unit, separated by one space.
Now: 290 mmHg
